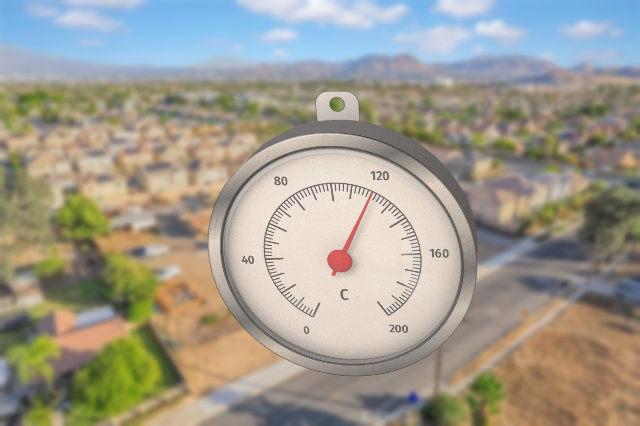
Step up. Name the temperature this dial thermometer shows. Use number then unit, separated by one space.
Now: 120 °C
